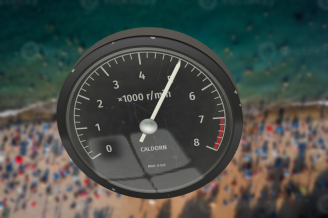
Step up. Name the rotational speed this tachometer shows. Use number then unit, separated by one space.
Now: 5000 rpm
